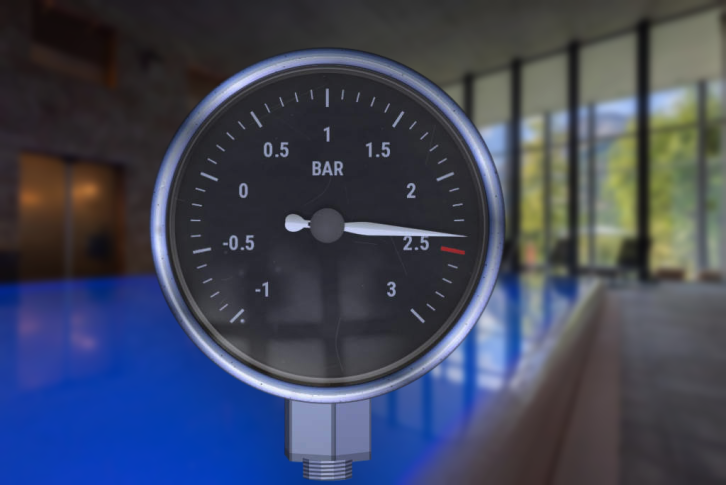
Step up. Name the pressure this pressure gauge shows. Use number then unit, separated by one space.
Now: 2.4 bar
